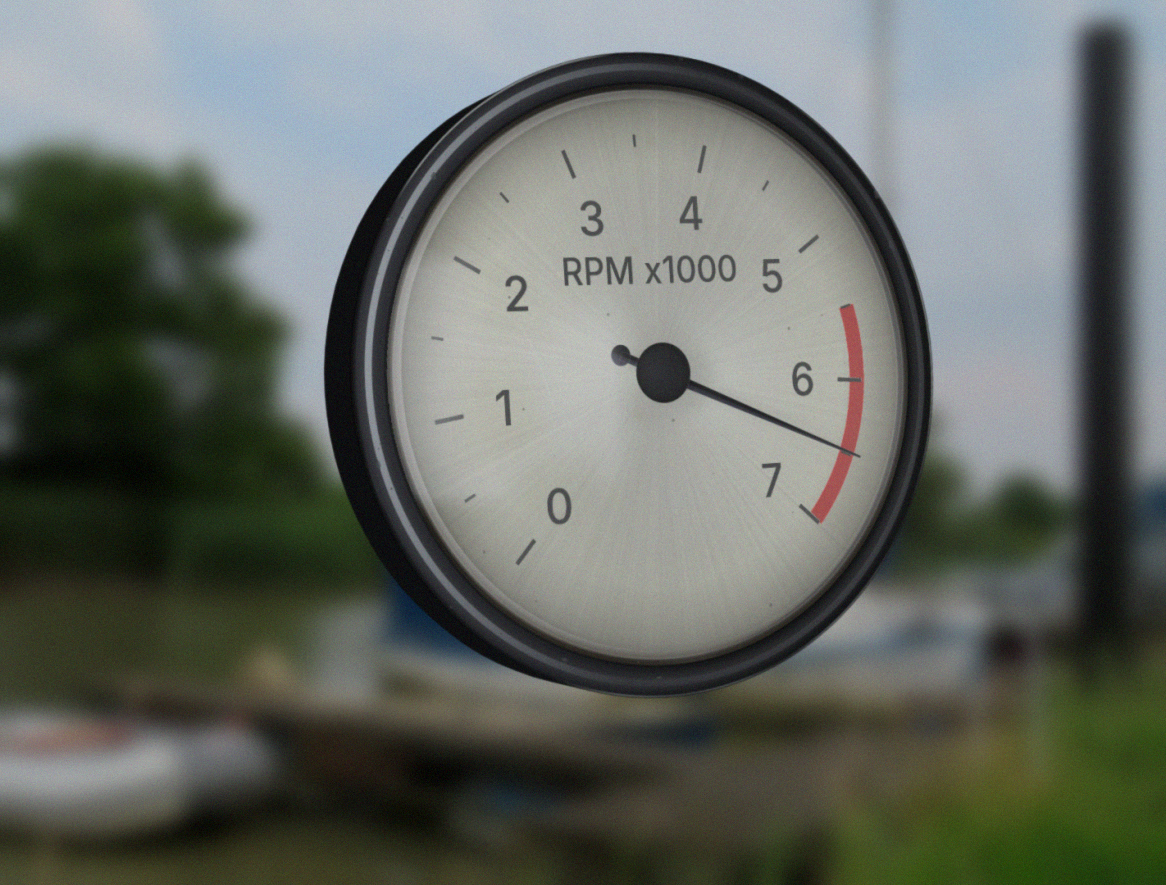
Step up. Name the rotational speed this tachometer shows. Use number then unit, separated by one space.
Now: 6500 rpm
